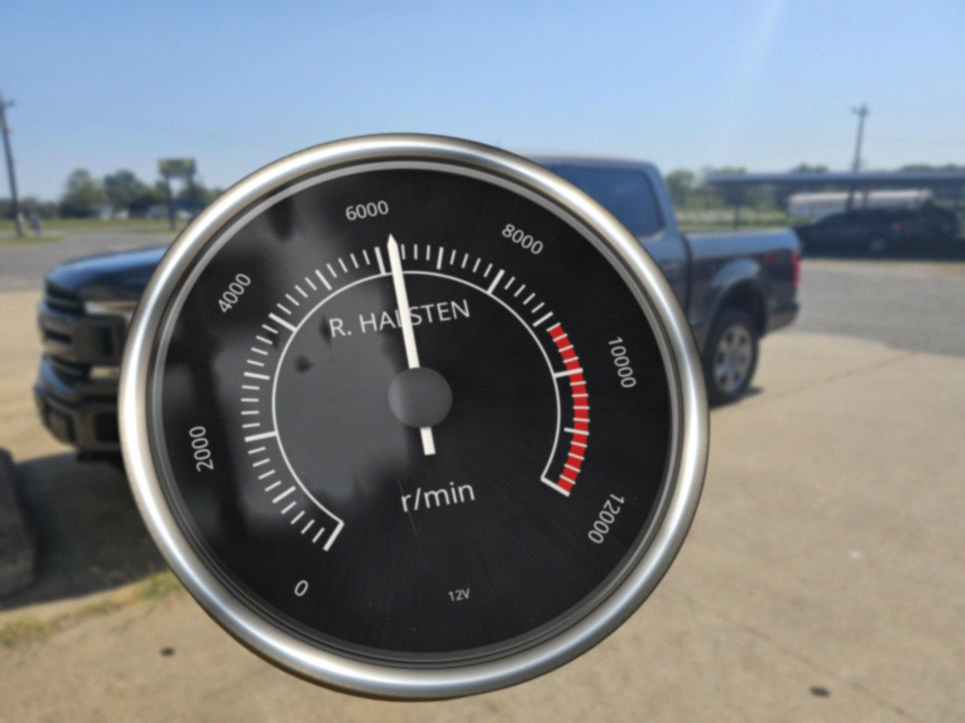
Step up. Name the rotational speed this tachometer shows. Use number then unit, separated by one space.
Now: 6200 rpm
